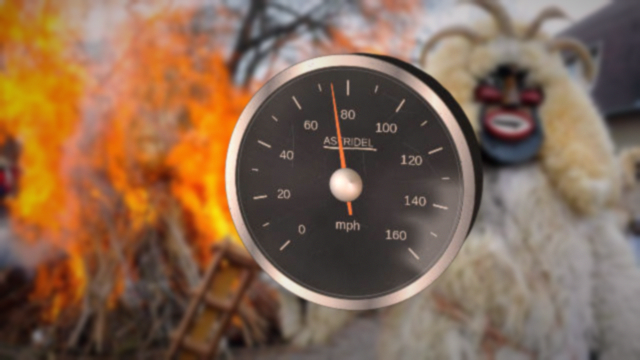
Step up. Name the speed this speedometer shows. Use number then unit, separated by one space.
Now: 75 mph
